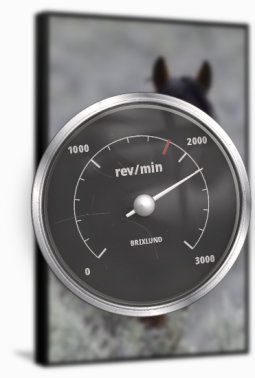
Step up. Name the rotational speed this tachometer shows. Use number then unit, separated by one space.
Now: 2200 rpm
